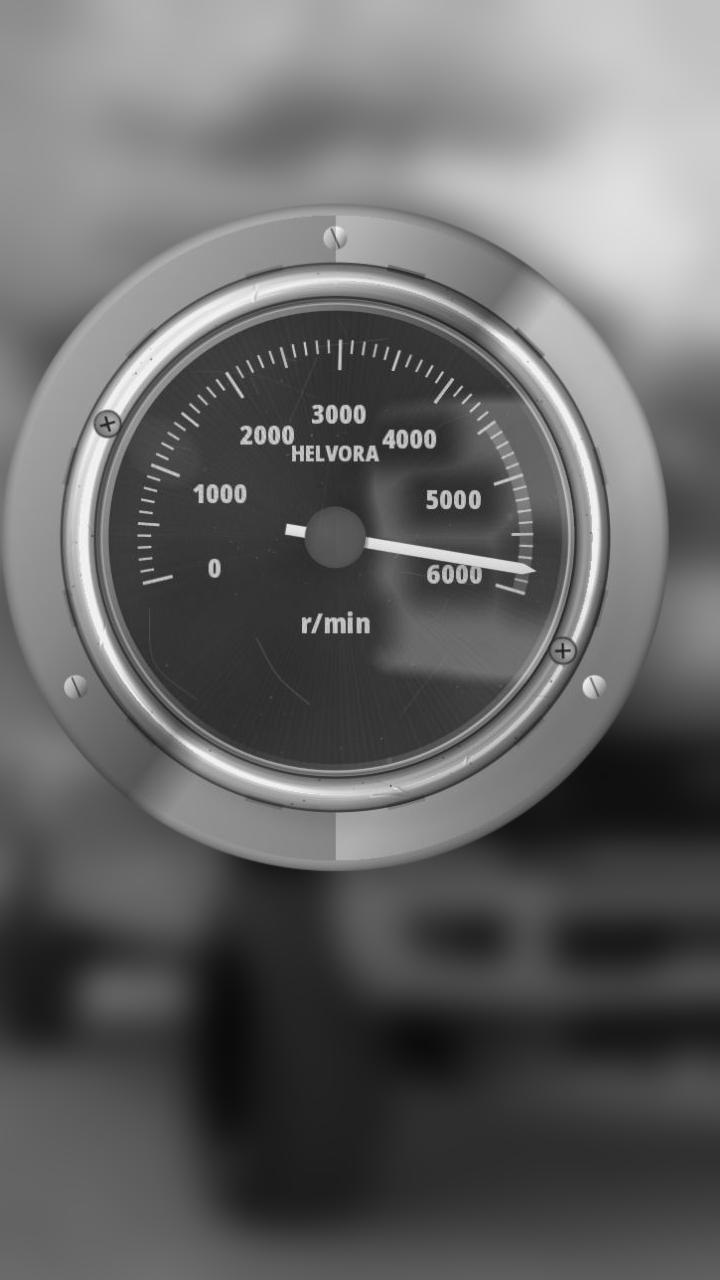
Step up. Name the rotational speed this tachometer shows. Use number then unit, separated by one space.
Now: 5800 rpm
